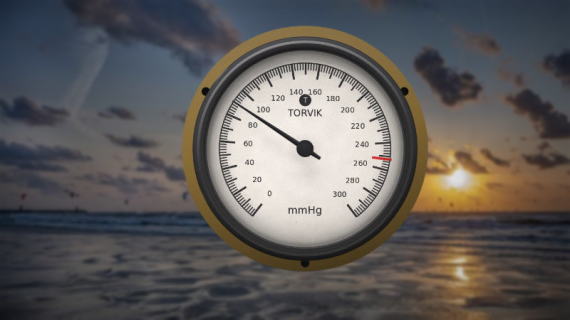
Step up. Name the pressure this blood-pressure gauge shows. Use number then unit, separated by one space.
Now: 90 mmHg
